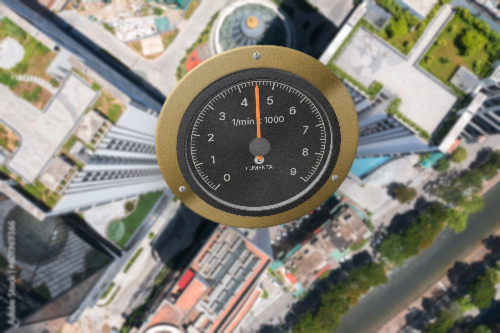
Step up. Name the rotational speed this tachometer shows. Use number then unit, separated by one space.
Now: 4500 rpm
